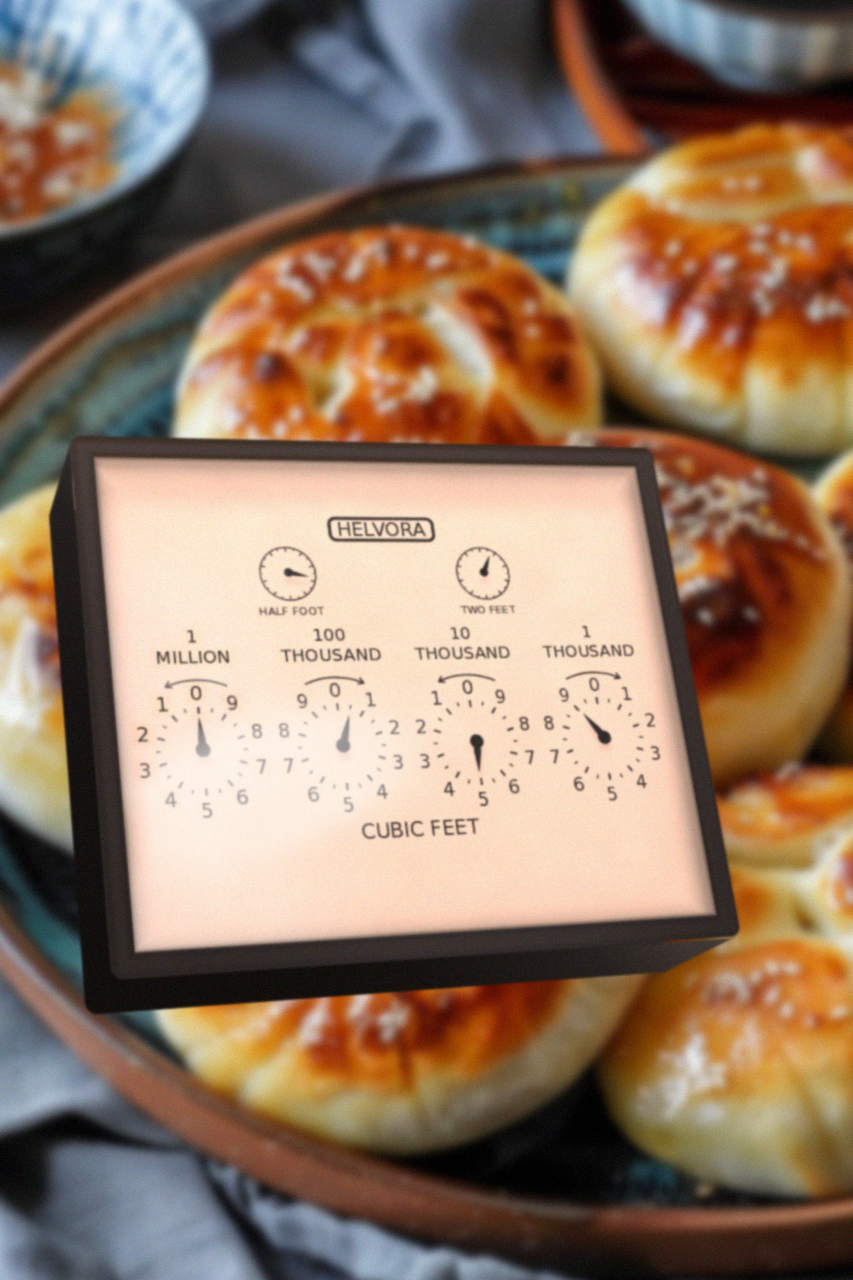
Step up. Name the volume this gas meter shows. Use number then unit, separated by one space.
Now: 4900 ft³
